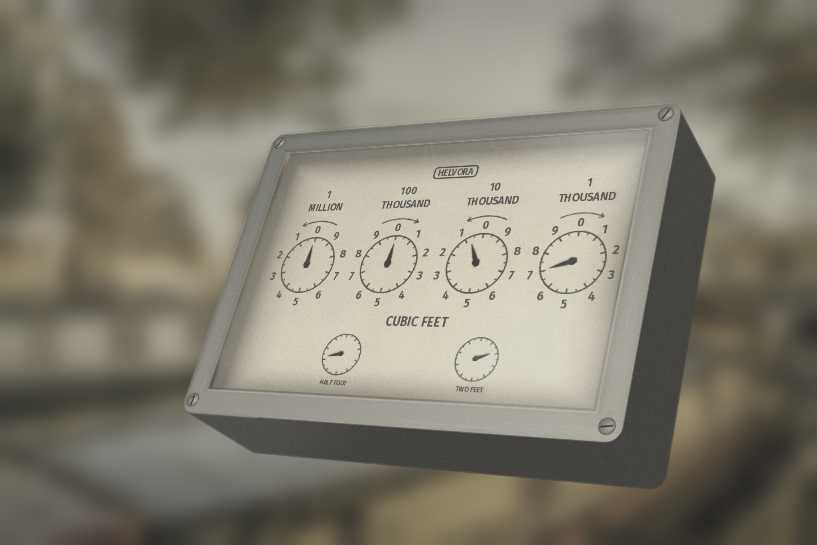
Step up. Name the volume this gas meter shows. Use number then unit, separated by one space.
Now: 700 ft³
